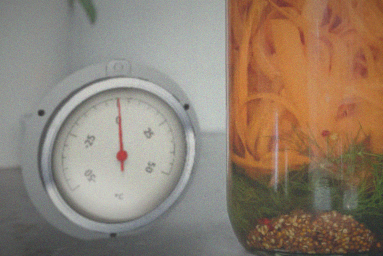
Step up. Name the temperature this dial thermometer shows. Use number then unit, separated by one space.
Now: 0 °C
